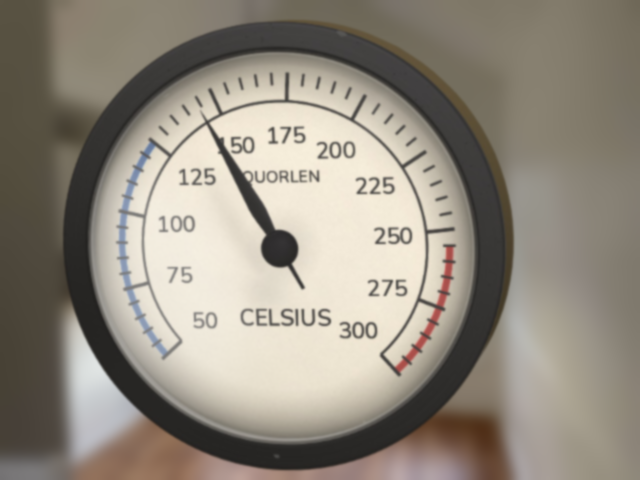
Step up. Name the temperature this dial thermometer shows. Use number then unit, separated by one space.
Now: 145 °C
